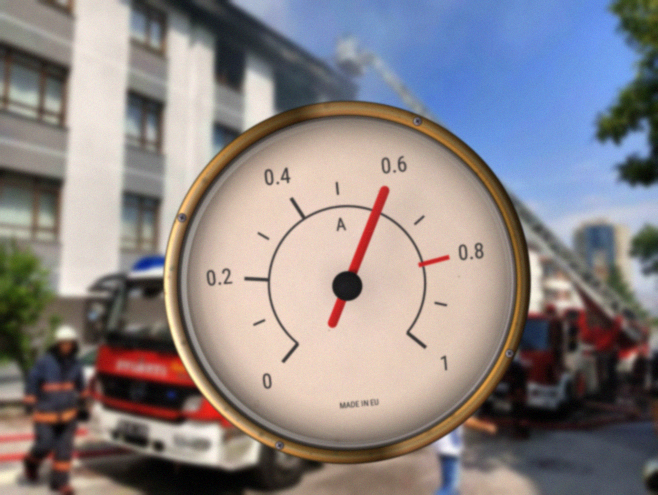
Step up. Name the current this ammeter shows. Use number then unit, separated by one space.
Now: 0.6 A
